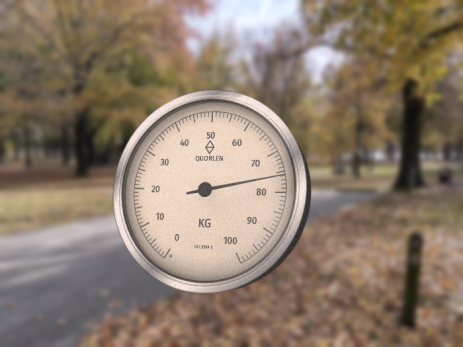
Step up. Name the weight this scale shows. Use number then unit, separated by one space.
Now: 76 kg
